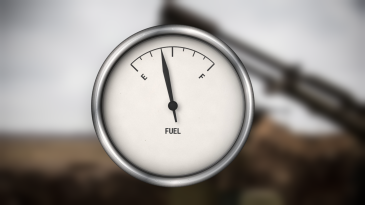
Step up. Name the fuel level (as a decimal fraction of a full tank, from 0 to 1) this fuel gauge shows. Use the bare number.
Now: 0.375
